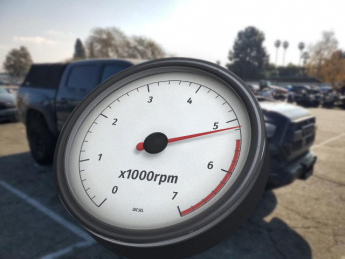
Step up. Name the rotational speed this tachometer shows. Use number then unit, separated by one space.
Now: 5200 rpm
